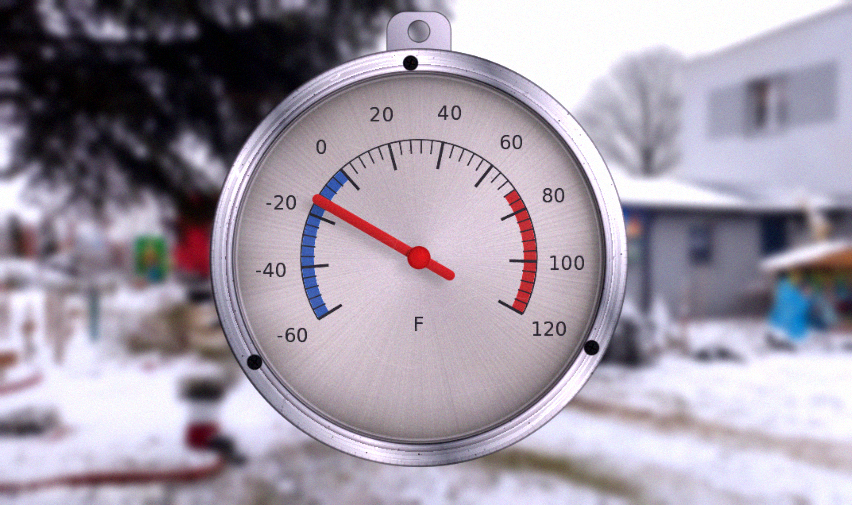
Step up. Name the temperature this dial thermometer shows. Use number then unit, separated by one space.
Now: -14 °F
